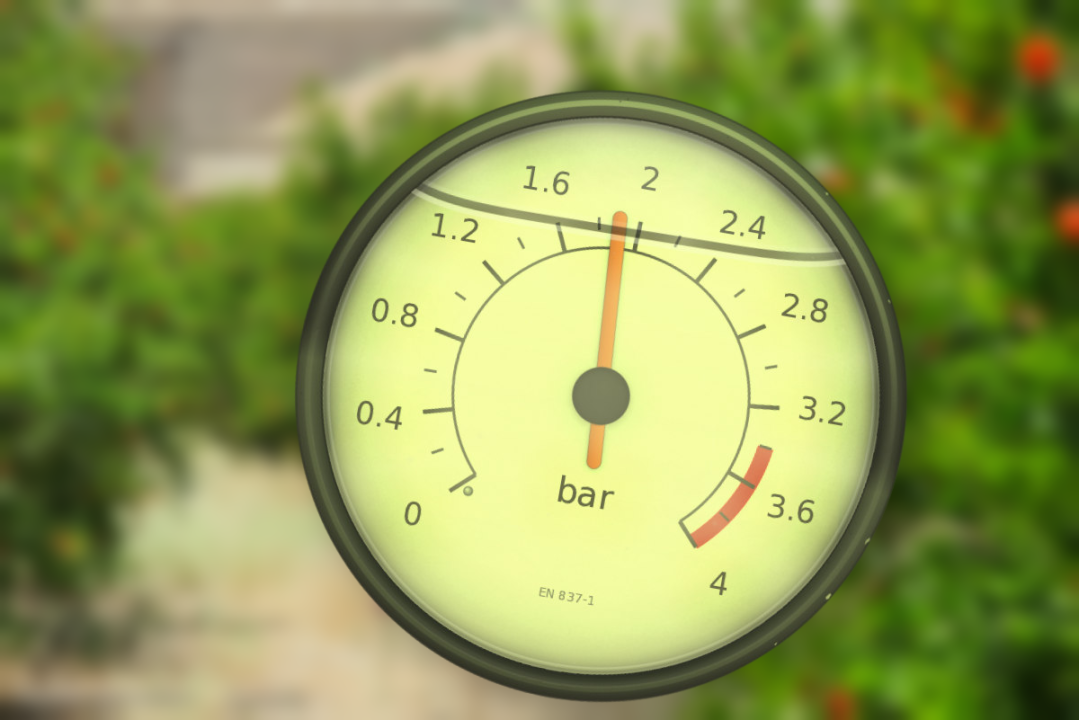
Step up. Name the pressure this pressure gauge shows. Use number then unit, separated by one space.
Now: 1.9 bar
